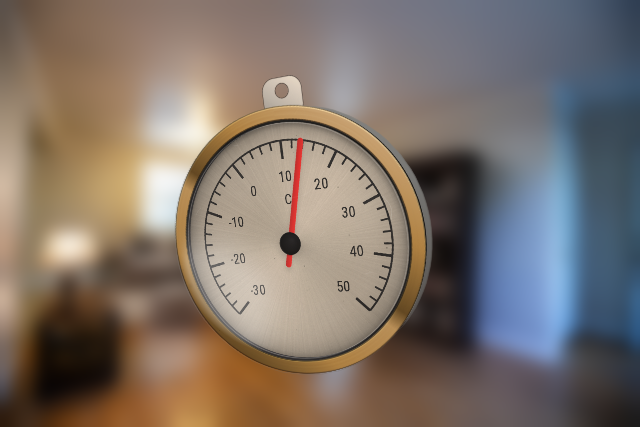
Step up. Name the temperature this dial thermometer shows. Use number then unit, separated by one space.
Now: 14 °C
